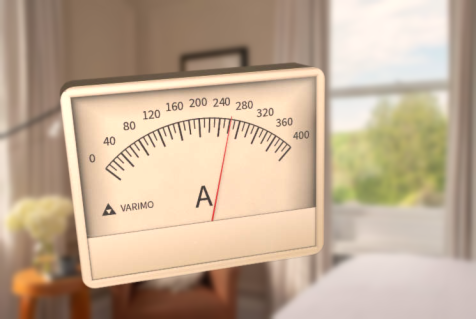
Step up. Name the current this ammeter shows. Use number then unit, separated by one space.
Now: 260 A
